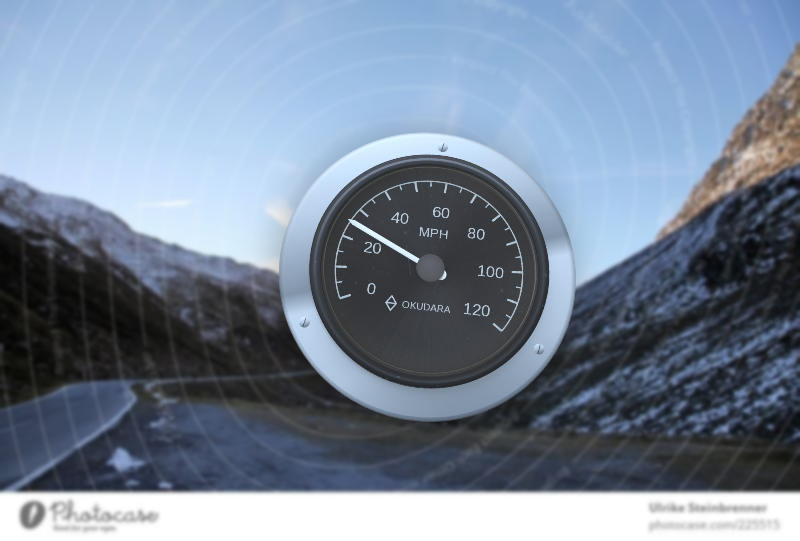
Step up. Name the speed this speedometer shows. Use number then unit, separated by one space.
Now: 25 mph
